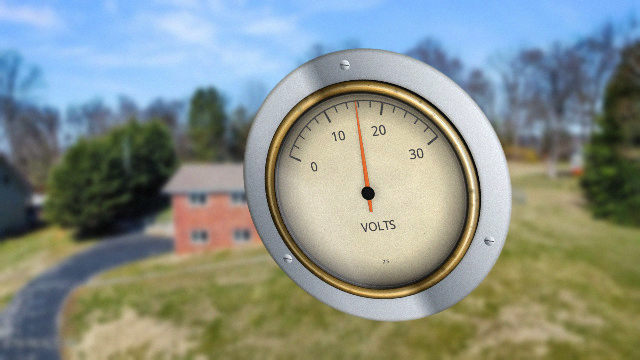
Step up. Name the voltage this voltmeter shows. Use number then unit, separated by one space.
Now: 16 V
